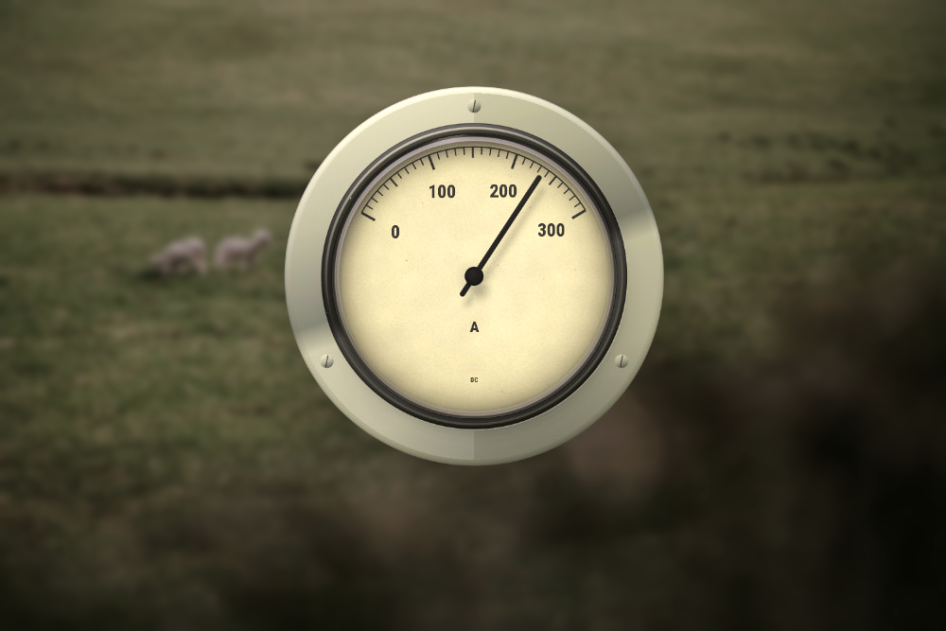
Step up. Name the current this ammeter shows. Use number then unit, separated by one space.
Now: 235 A
